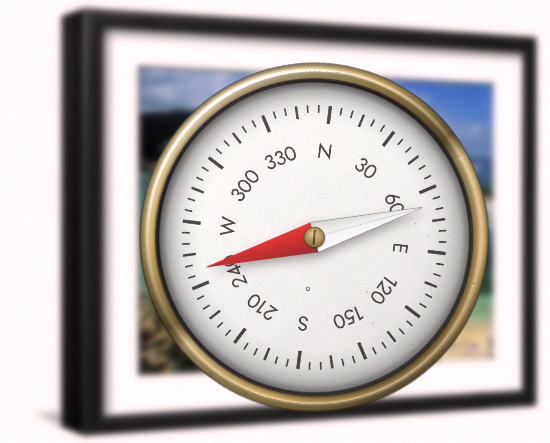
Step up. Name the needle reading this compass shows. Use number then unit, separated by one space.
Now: 247.5 °
